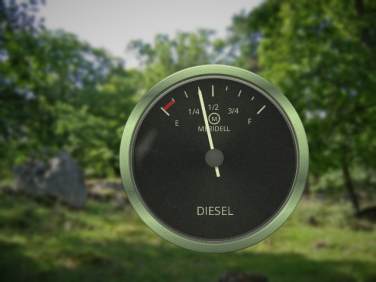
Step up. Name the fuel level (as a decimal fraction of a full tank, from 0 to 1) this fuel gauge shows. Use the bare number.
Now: 0.375
